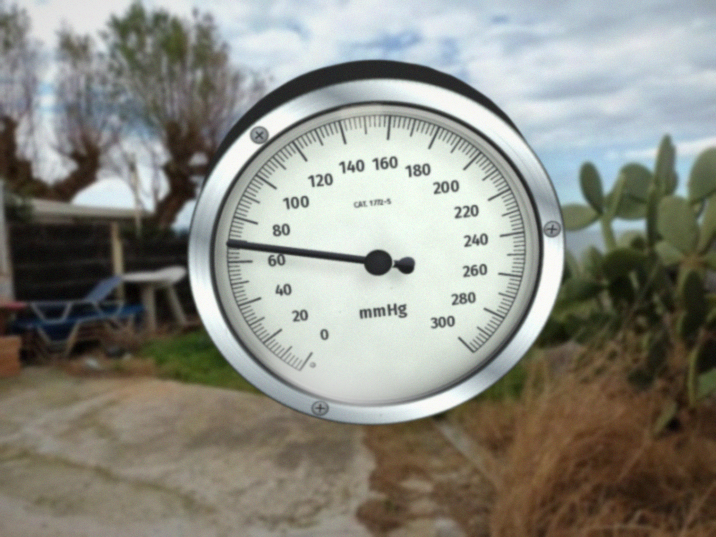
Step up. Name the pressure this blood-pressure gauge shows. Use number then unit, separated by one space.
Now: 70 mmHg
